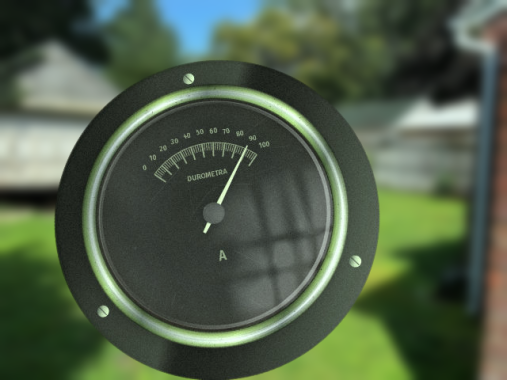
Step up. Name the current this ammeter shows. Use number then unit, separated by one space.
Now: 90 A
